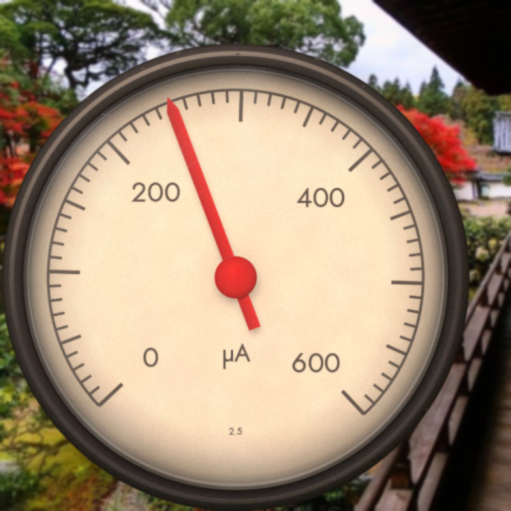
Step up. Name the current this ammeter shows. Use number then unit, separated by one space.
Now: 250 µA
